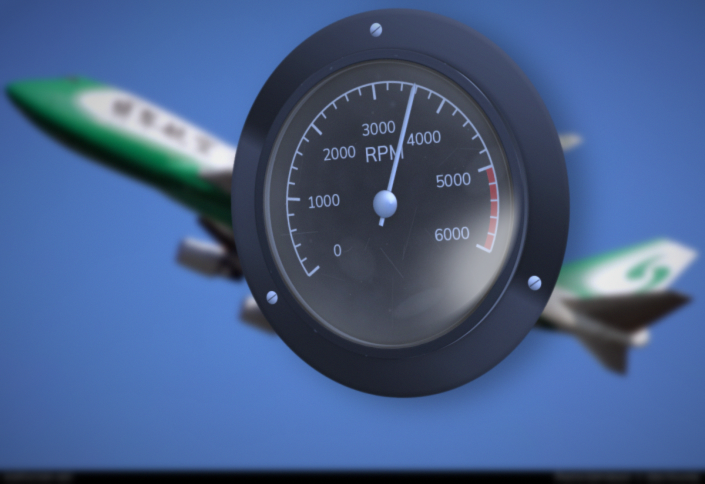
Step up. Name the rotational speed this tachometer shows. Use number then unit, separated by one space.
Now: 3600 rpm
